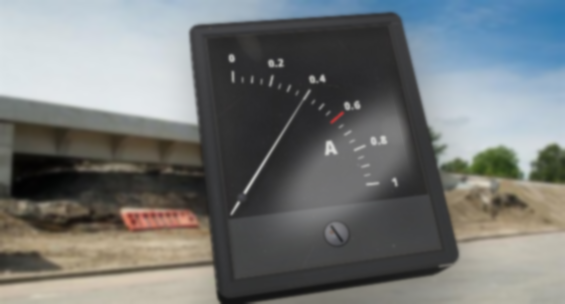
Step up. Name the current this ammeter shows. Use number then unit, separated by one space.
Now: 0.4 A
